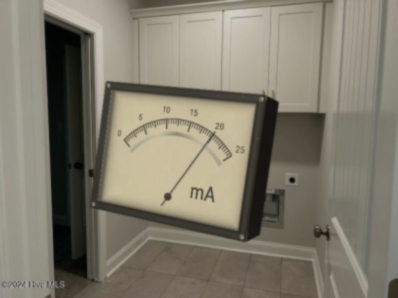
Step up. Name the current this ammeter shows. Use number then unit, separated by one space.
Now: 20 mA
